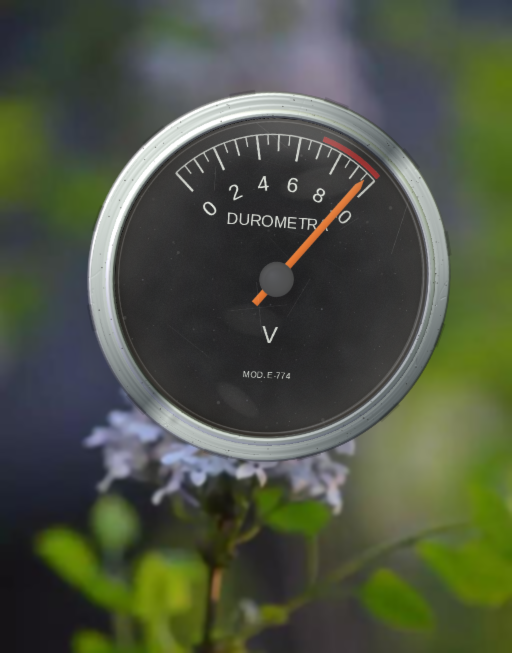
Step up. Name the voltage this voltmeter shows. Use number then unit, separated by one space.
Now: 9.5 V
